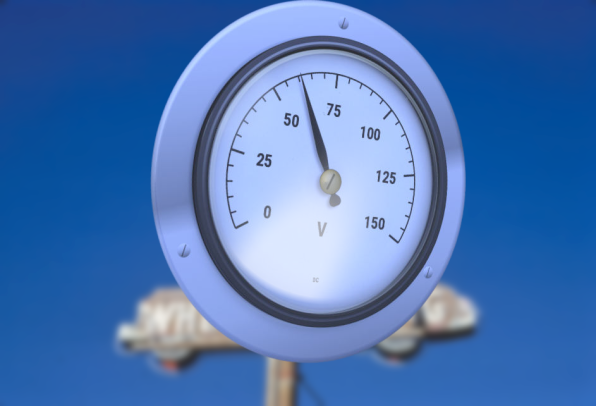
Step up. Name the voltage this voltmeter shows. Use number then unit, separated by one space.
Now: 60 V
